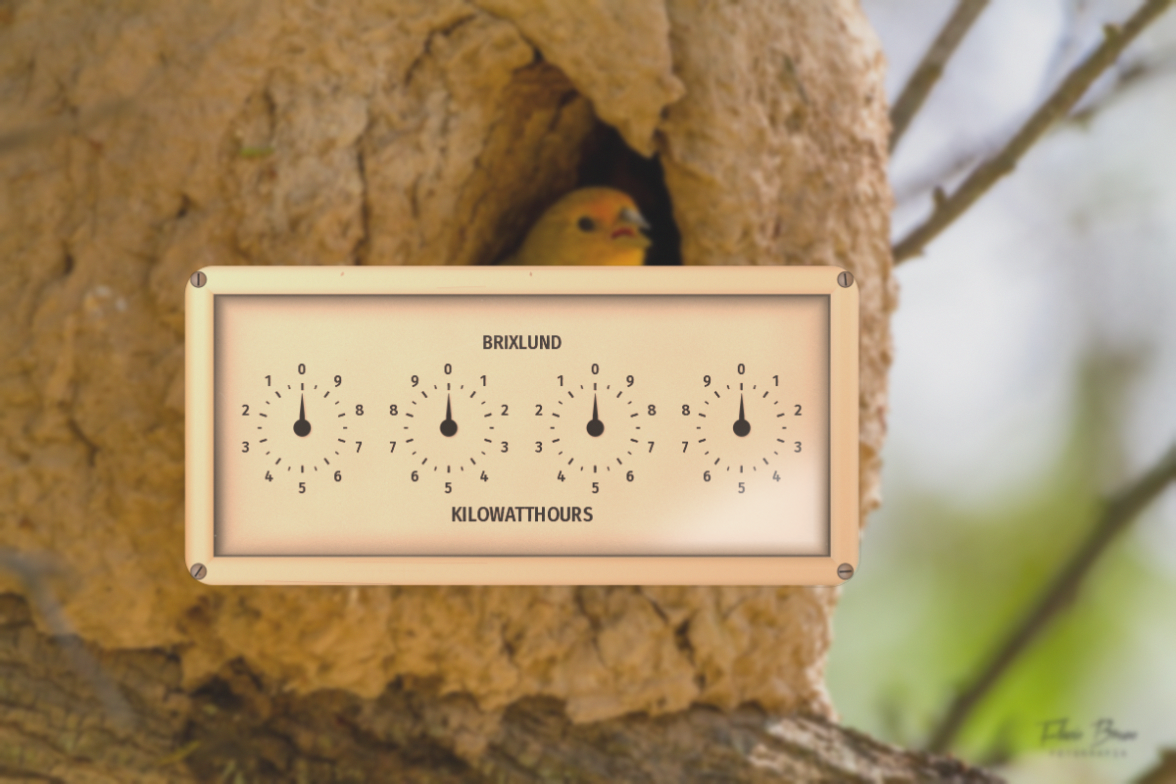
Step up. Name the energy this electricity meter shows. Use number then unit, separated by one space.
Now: 0 kWh
